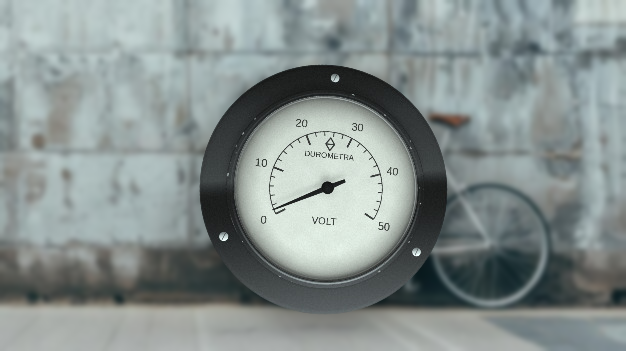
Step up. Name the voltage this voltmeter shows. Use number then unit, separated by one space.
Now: 1 V
